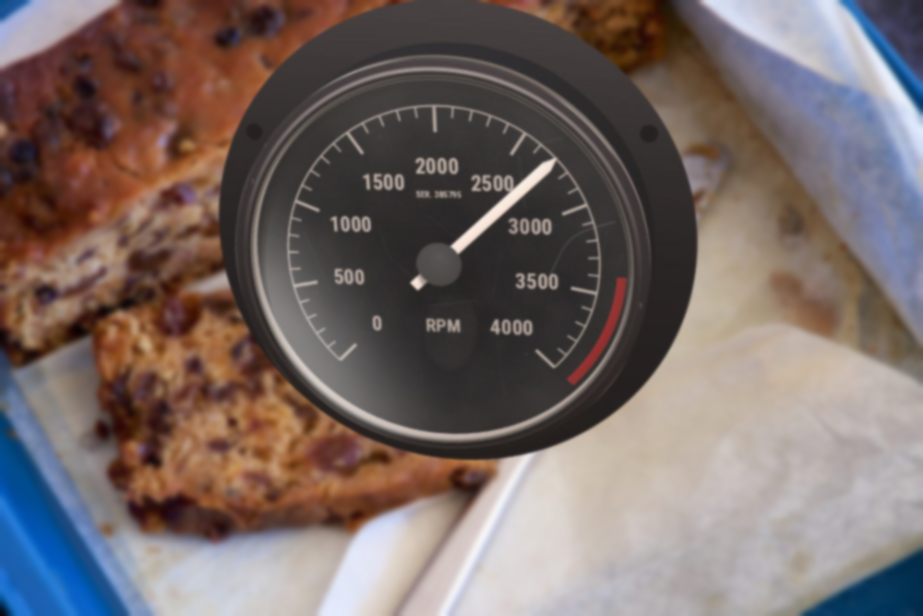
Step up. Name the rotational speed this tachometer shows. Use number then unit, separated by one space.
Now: 2700 rpm
